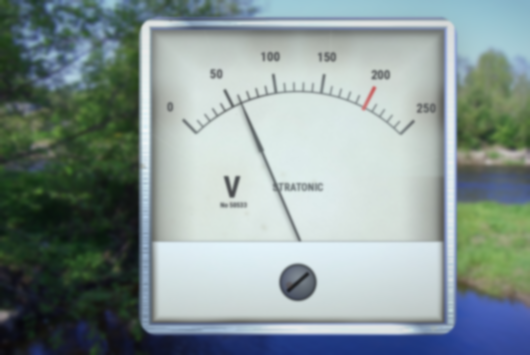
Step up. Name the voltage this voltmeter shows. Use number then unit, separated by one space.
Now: 60 V
